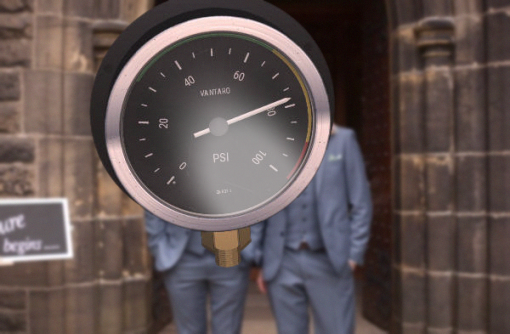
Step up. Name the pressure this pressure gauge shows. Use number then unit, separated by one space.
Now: 77.5 psi
